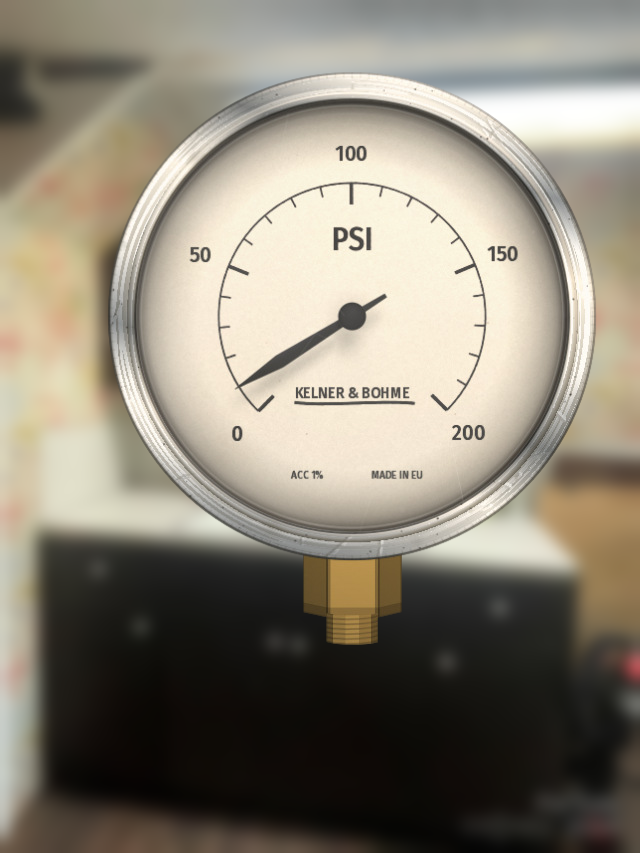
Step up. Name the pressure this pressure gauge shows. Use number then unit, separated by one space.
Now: 10 psi
